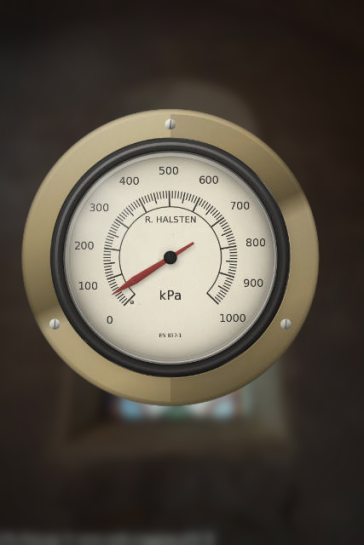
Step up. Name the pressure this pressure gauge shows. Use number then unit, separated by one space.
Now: 50 kPa
